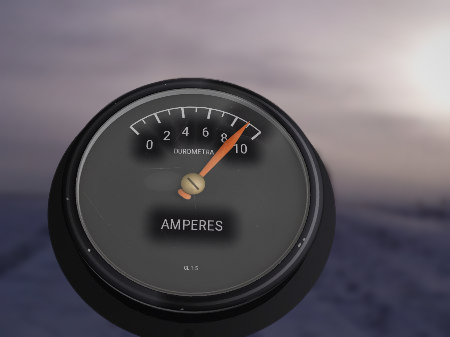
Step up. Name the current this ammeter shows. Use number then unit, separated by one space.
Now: 9 A
